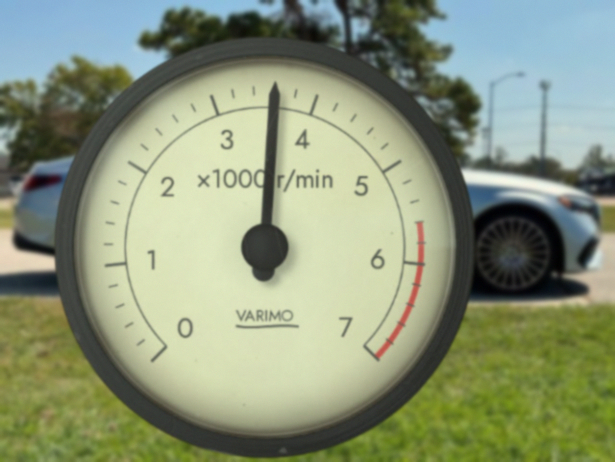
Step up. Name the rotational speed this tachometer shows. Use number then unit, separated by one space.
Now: 3600 rpm
